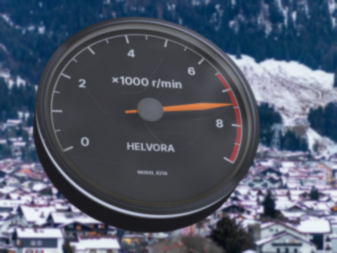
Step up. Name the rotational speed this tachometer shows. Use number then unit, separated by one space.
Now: 7500 rpm
